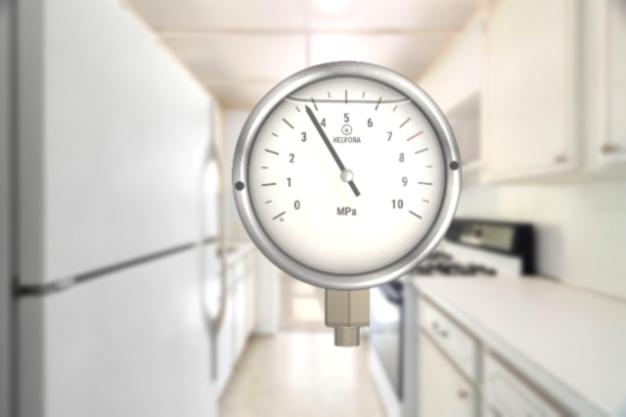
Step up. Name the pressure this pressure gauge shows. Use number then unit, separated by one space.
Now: 3.75 MPa
